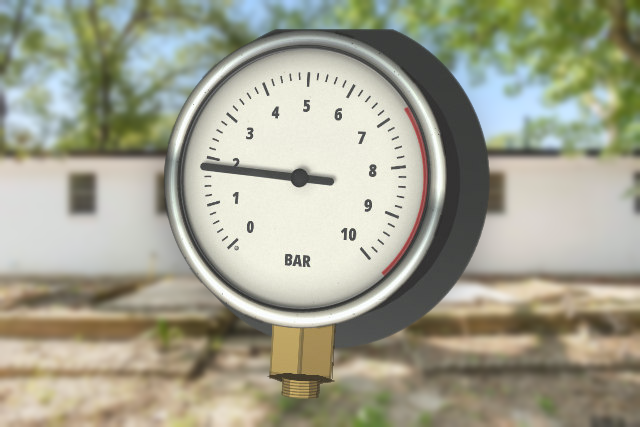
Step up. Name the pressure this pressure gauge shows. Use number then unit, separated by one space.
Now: 1.8 bar
